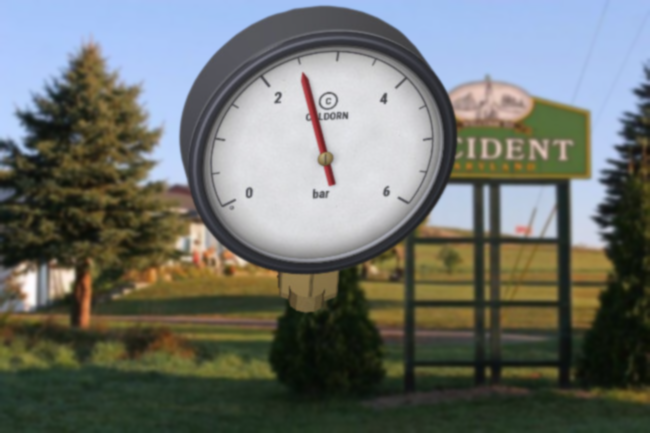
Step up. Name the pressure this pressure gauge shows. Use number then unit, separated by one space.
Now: 2.5 bar
